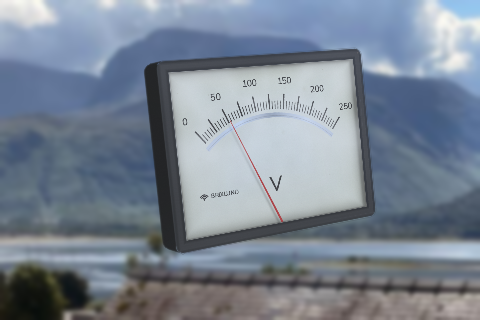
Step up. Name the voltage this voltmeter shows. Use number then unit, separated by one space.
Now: 50 V
